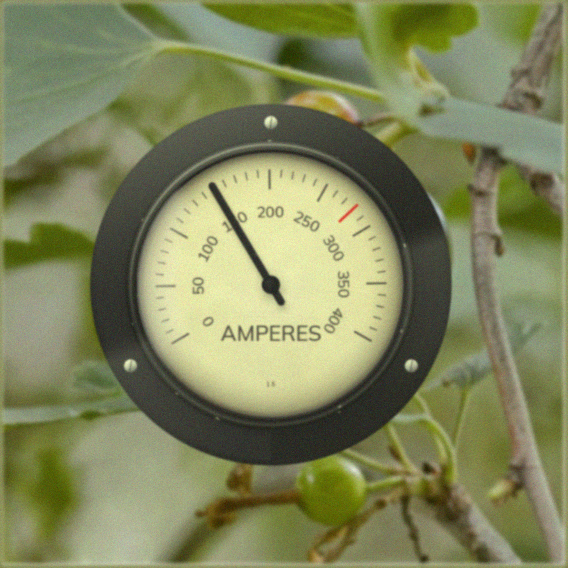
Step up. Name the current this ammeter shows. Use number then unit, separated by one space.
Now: 150 A
